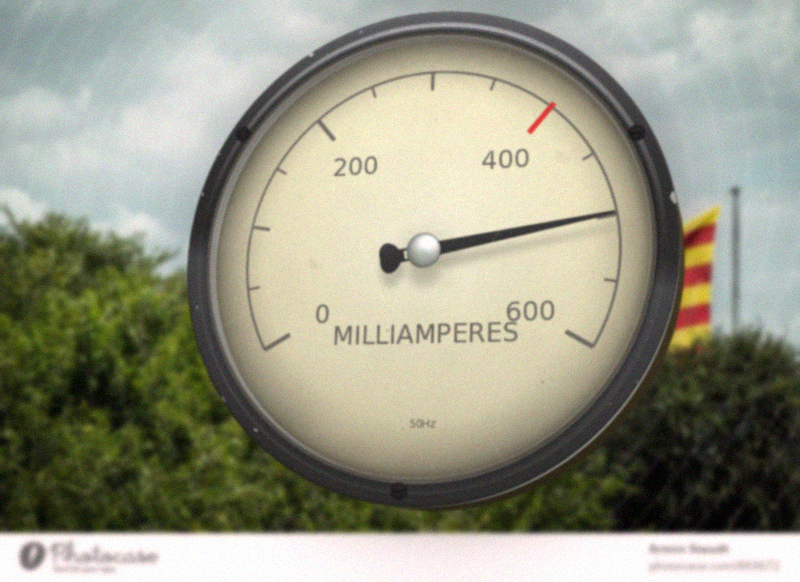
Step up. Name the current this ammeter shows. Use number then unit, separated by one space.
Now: 500 mA
